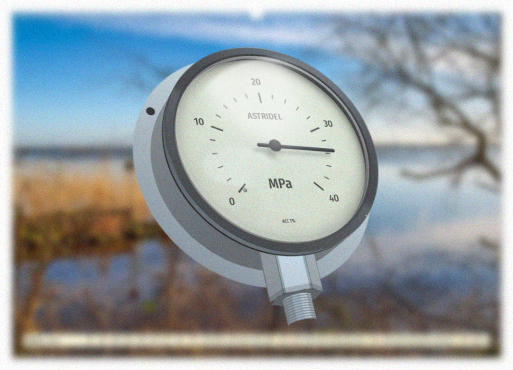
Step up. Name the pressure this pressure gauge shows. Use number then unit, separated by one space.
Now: 34 MPa
